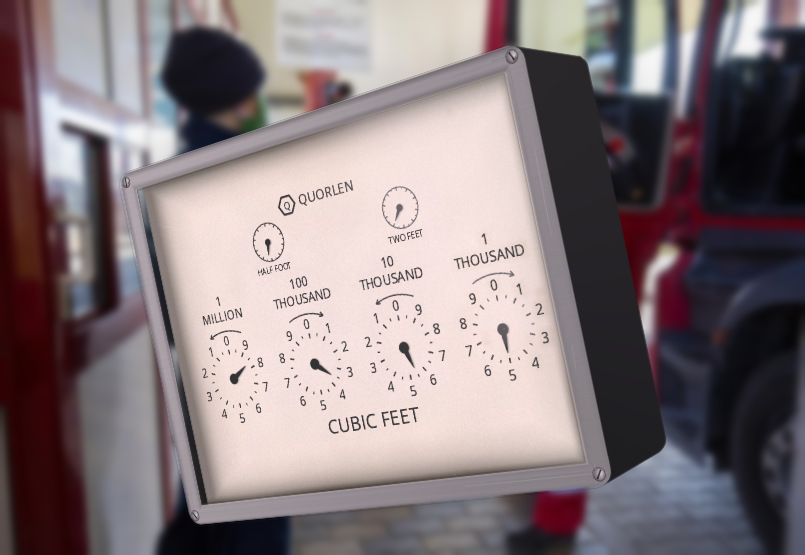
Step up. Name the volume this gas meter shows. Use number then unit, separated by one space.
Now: 835500 ft³
